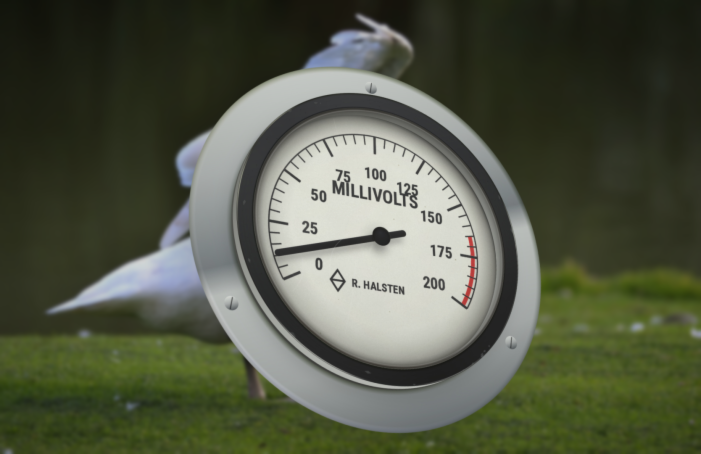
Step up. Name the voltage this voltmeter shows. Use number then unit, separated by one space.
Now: 10 mV
